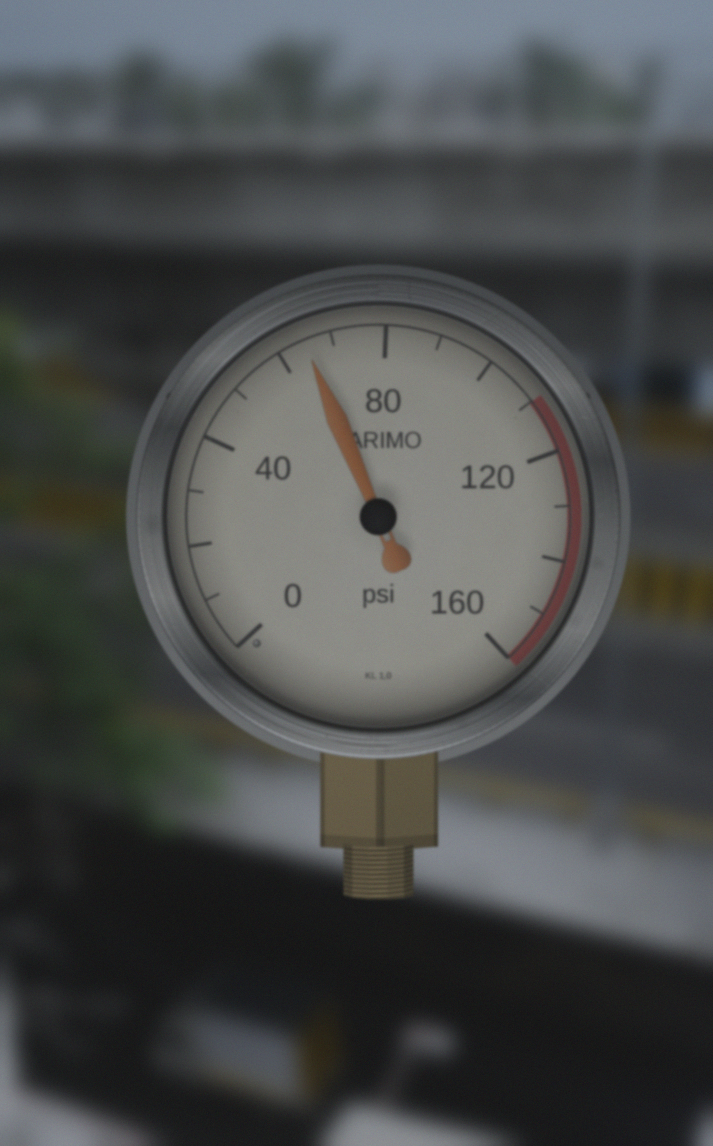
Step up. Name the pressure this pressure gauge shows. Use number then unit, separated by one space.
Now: 65 psi
